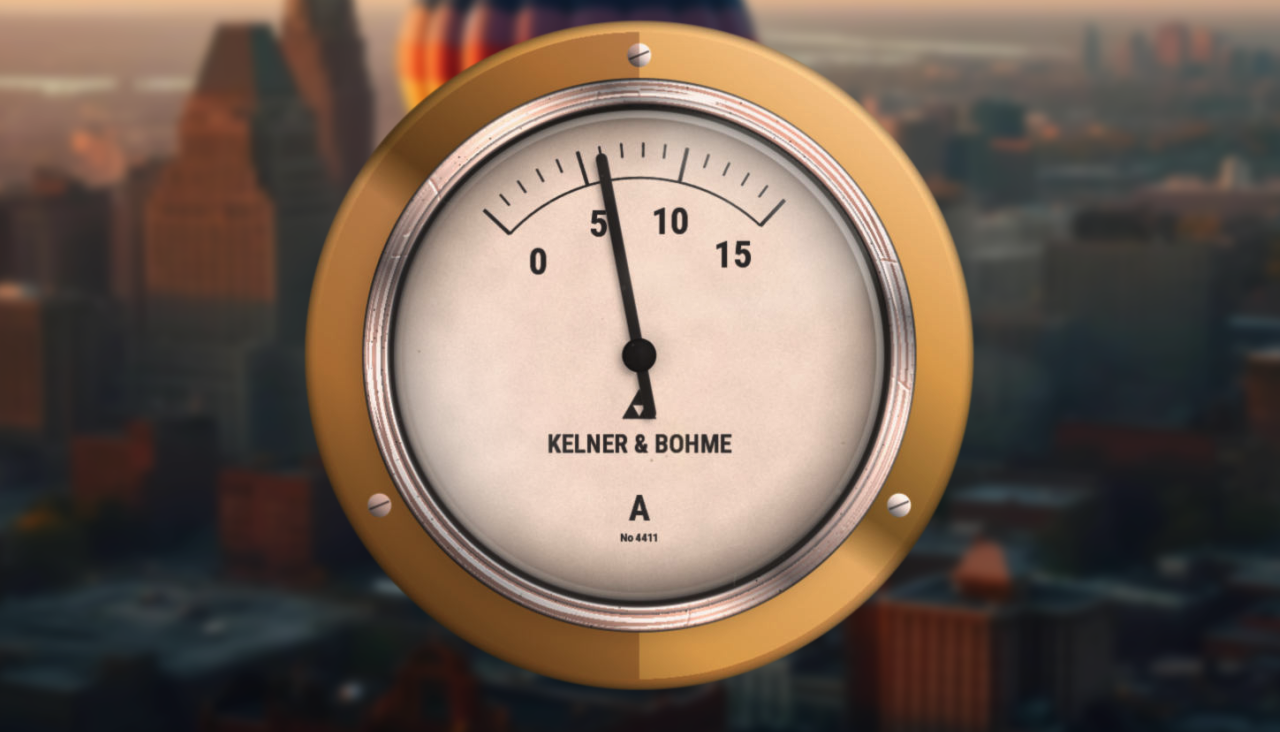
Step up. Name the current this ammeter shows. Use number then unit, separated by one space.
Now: 6 A
